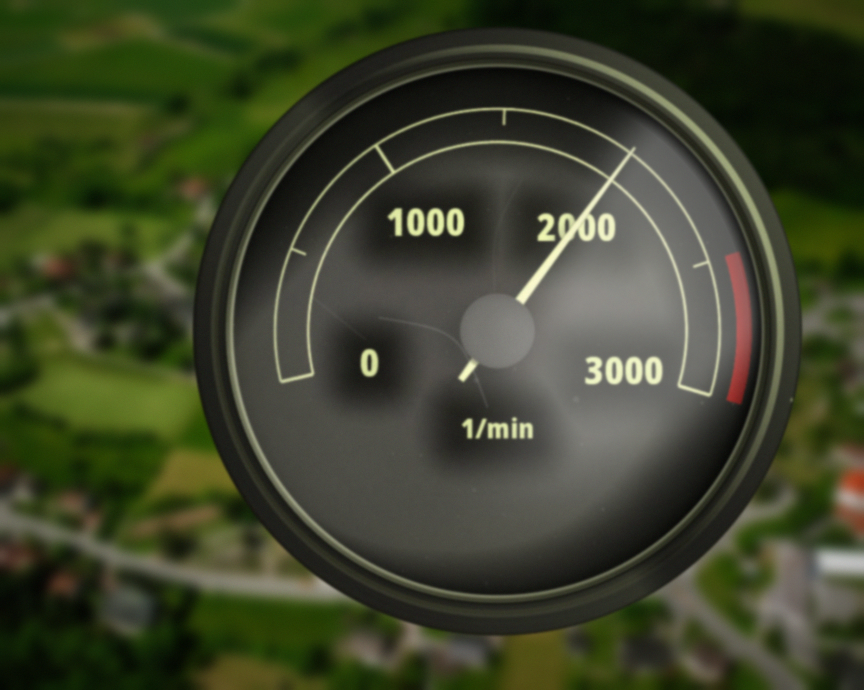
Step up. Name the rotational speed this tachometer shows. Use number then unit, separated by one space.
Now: 2000 rpm
